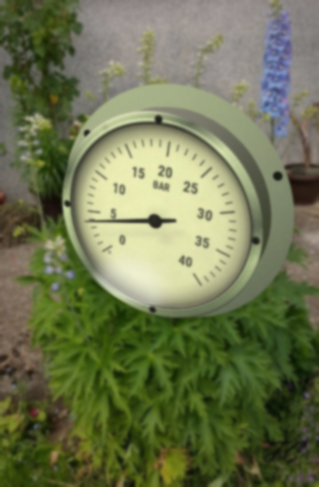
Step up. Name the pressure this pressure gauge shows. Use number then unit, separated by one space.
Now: 4 bar
